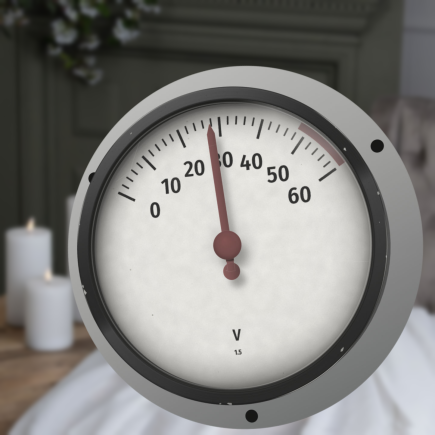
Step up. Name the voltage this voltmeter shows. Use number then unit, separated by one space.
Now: 28 V
